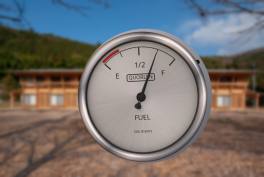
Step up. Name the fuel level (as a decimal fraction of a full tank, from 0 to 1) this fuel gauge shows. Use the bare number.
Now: 0.75
